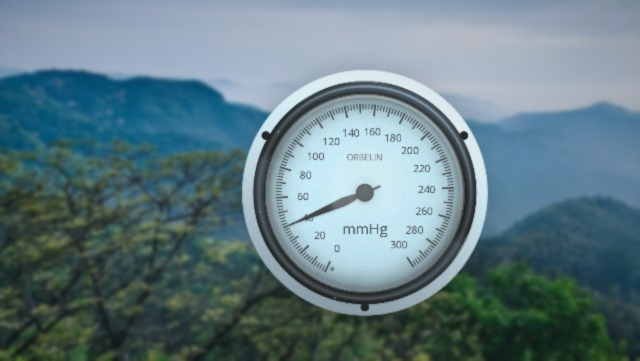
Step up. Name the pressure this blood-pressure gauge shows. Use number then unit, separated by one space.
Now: 40 mmHg
